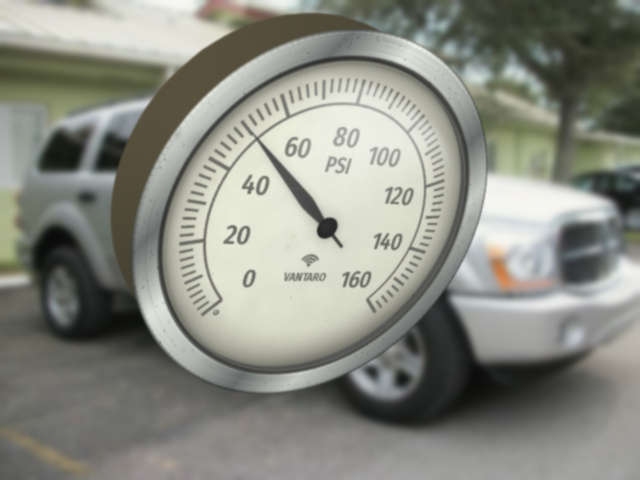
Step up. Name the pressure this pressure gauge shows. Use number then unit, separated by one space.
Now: 50 psi
